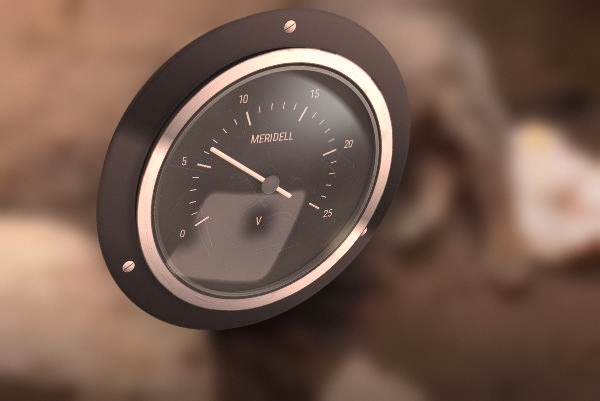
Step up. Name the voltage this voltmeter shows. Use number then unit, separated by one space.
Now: 6.5 V
